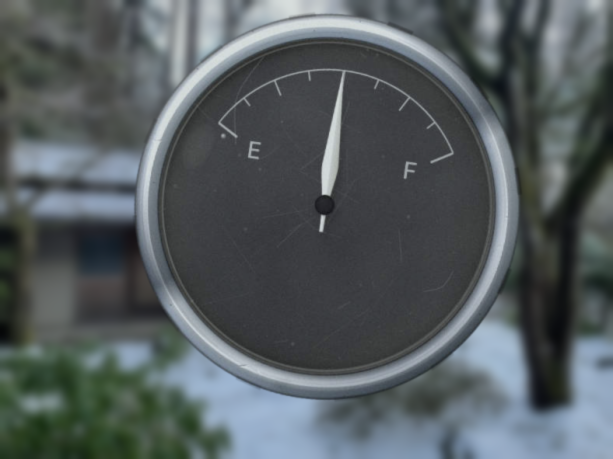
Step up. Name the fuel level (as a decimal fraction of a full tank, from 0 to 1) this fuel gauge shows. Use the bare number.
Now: 0.5
